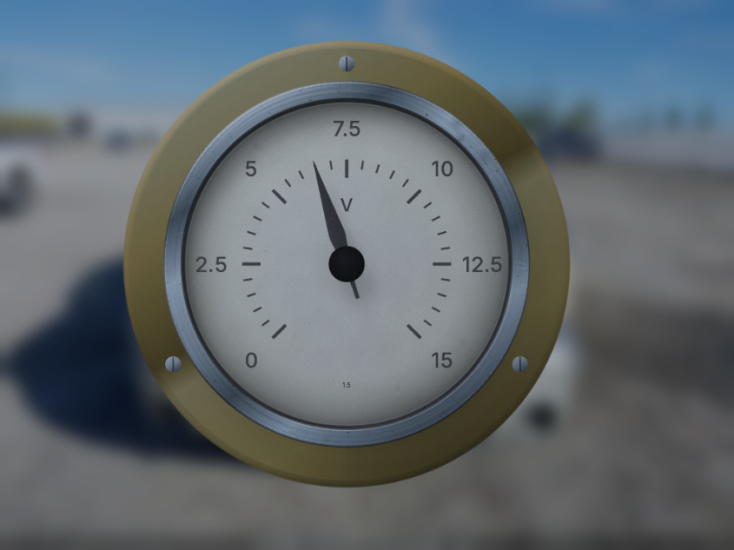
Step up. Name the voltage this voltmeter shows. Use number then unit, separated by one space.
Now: 6.5 V
